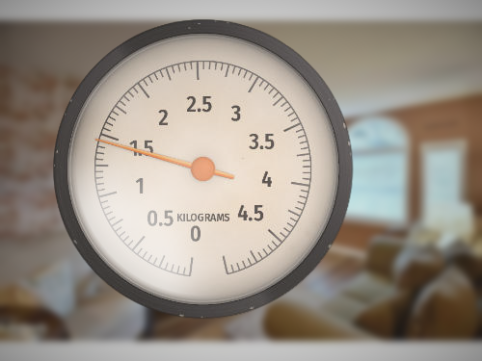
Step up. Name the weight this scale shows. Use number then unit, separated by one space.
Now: 1.45 kg
